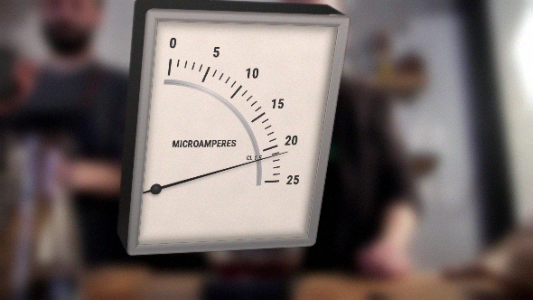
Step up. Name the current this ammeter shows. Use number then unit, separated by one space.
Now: 21 µA
